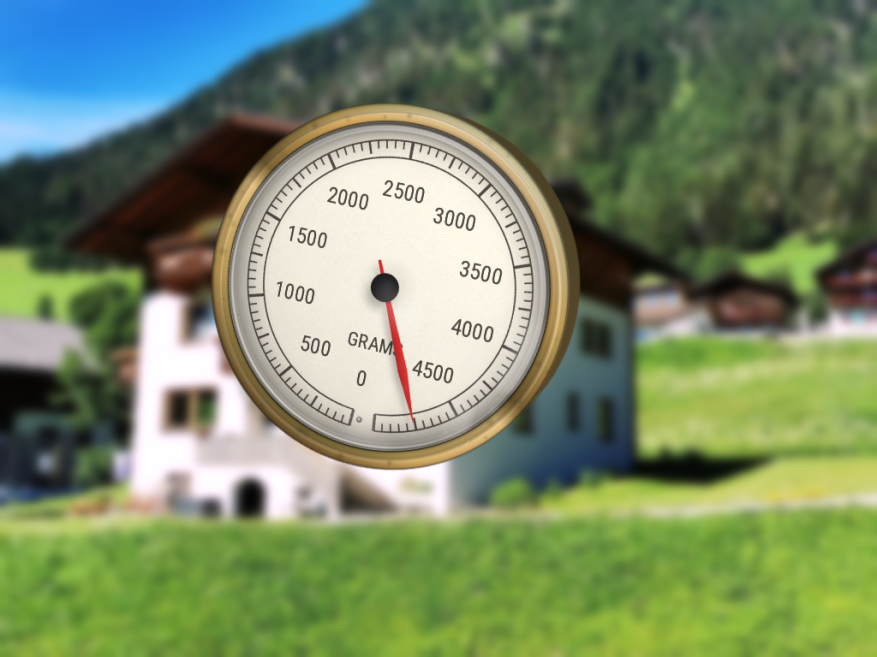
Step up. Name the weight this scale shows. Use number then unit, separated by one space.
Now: 4750 g
